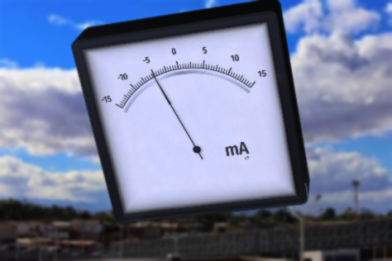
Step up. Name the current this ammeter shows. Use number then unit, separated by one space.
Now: -5 mA
